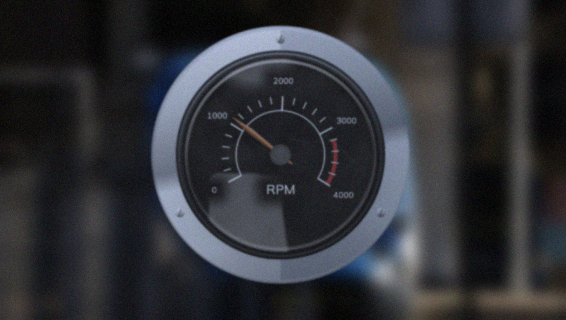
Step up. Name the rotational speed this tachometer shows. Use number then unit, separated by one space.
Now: 1100 rpm
